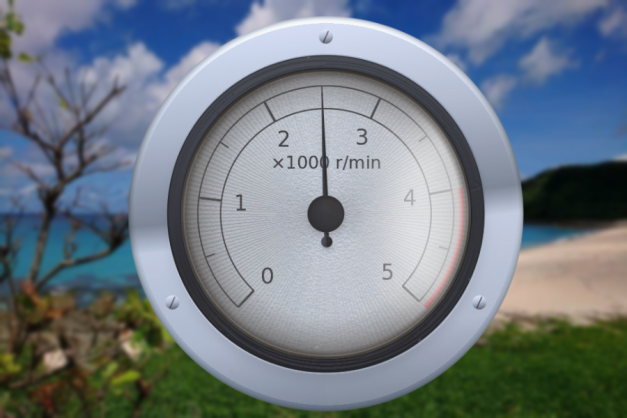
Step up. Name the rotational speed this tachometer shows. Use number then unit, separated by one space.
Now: 2500 rpm
